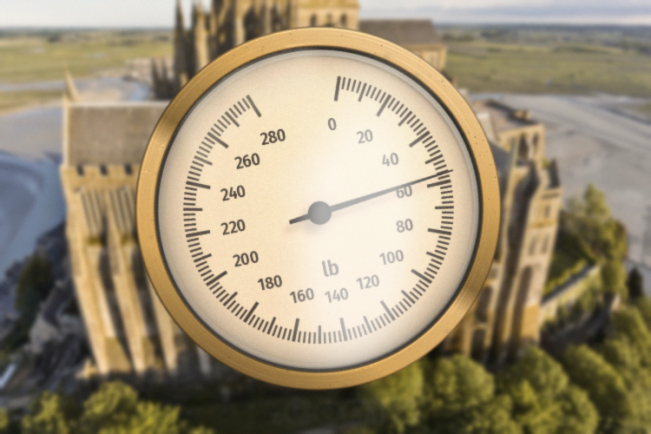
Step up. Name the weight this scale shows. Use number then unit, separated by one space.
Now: 56 lb
